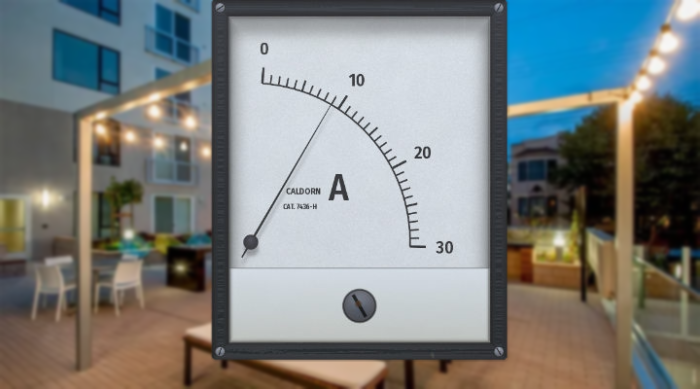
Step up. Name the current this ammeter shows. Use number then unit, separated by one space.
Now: 9 A
